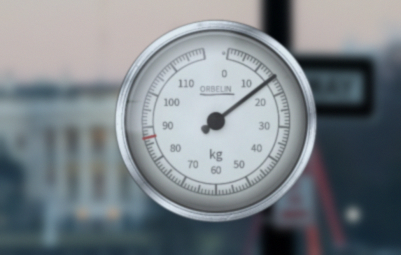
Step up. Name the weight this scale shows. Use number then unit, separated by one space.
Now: 15 kg
